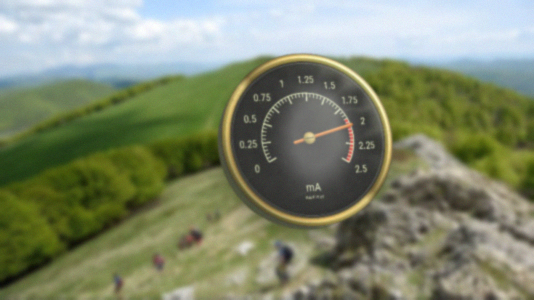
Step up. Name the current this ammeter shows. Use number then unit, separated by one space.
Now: 2 mA
